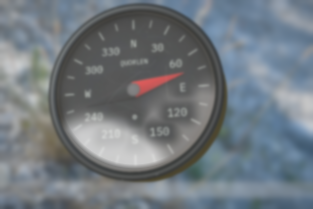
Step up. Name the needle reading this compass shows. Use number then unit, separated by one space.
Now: 75 °
